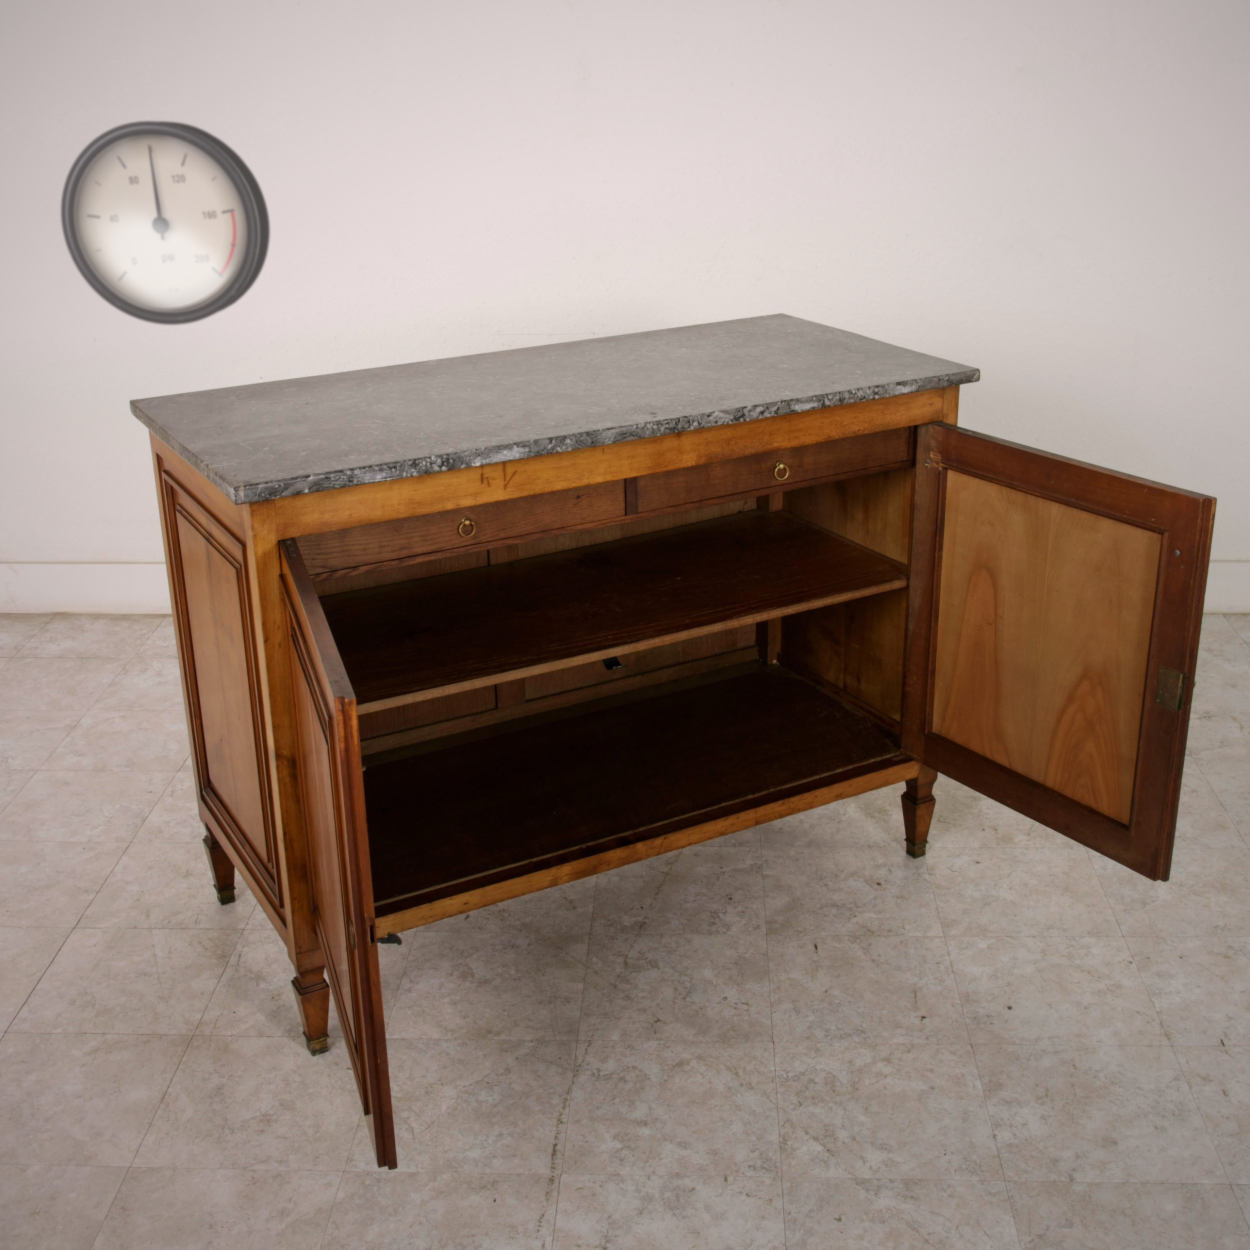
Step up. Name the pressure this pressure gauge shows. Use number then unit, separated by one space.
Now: 100 psi
